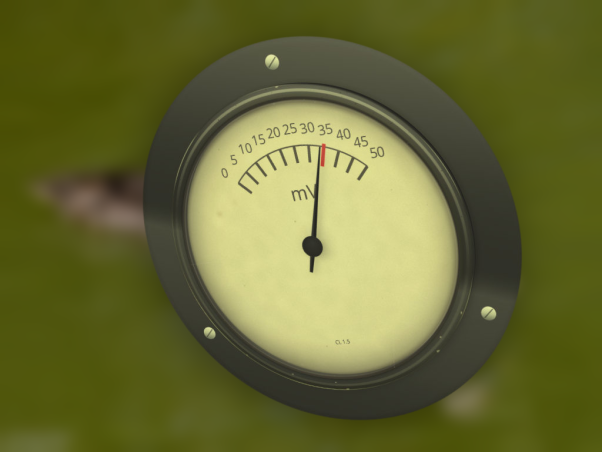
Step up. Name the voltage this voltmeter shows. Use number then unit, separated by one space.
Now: 35 mV
